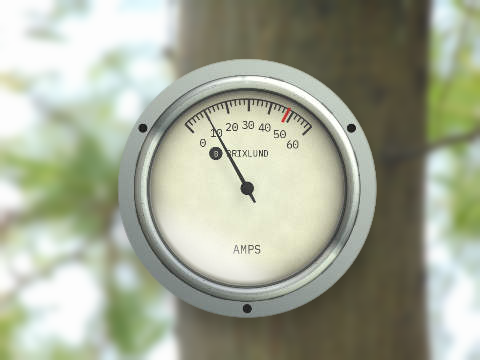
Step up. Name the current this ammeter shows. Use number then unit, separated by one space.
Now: 10 A
